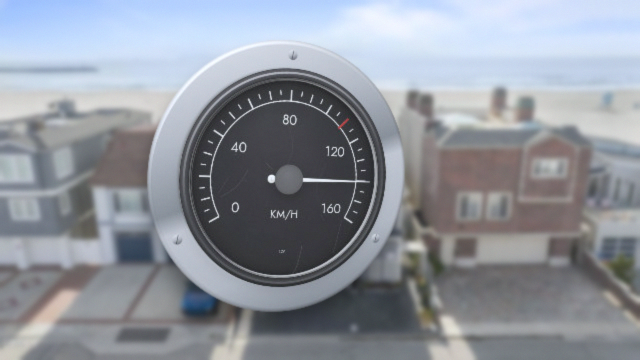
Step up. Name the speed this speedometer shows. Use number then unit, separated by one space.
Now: 140 km/h
